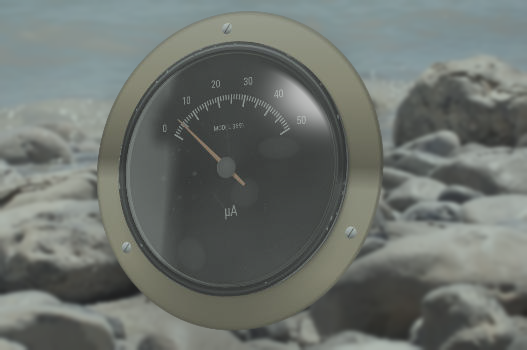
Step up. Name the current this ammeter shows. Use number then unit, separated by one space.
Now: 5 µA
